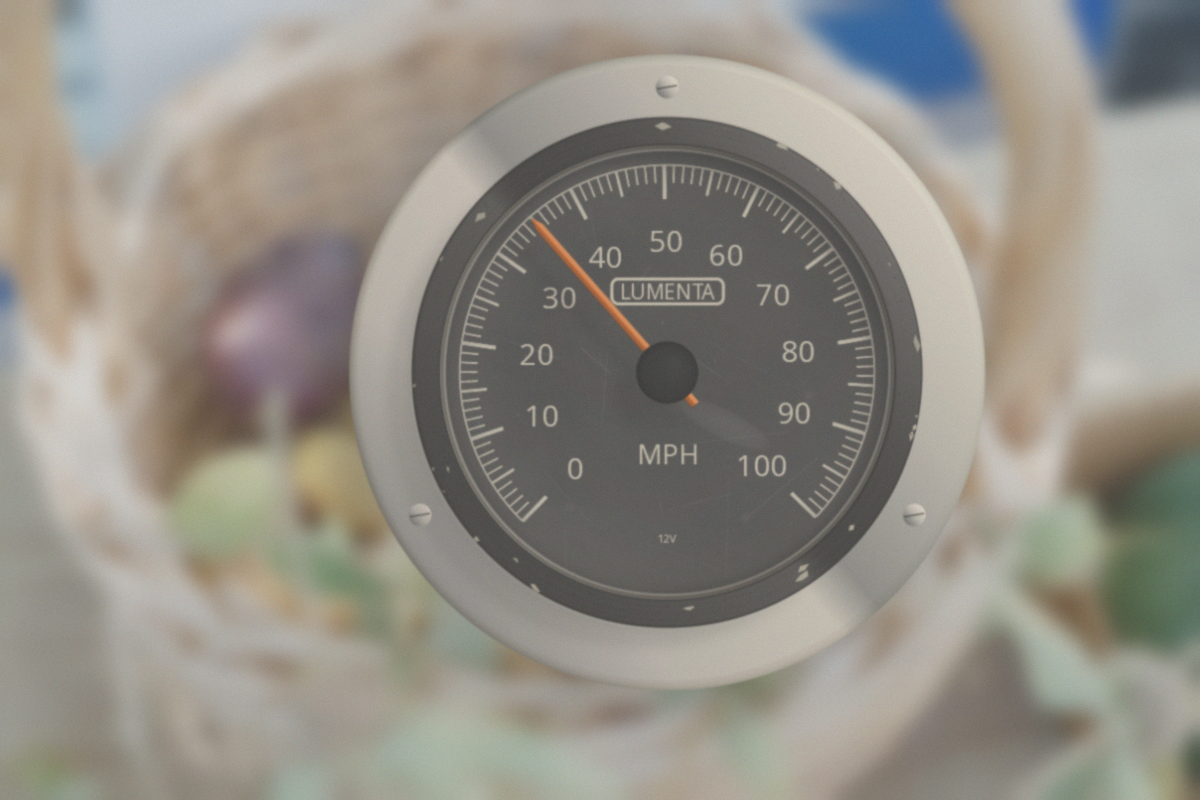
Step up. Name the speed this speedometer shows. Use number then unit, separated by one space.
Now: 35 mph
